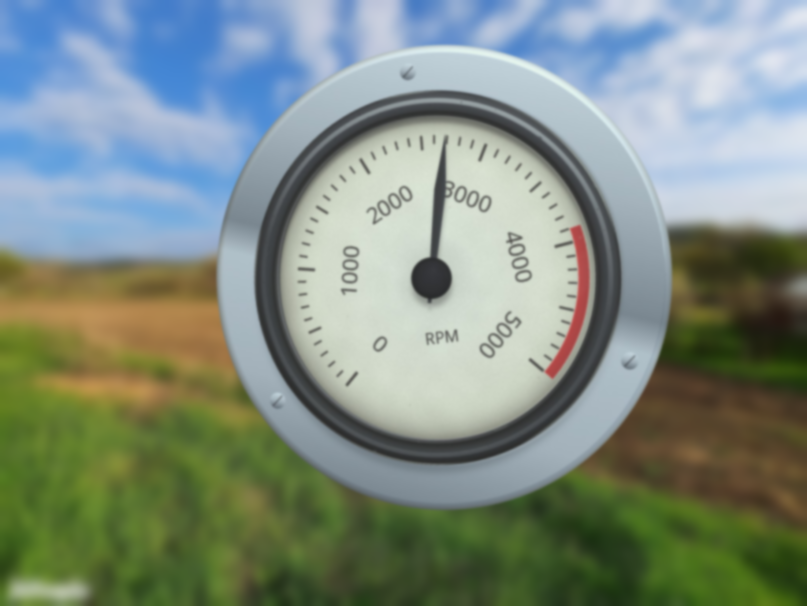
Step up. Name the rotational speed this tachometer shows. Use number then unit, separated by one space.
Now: 2700 rpm
